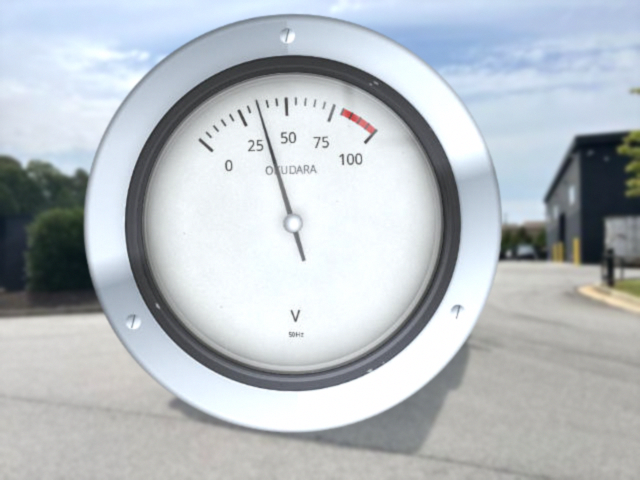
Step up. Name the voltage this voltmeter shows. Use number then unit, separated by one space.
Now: 35 V
